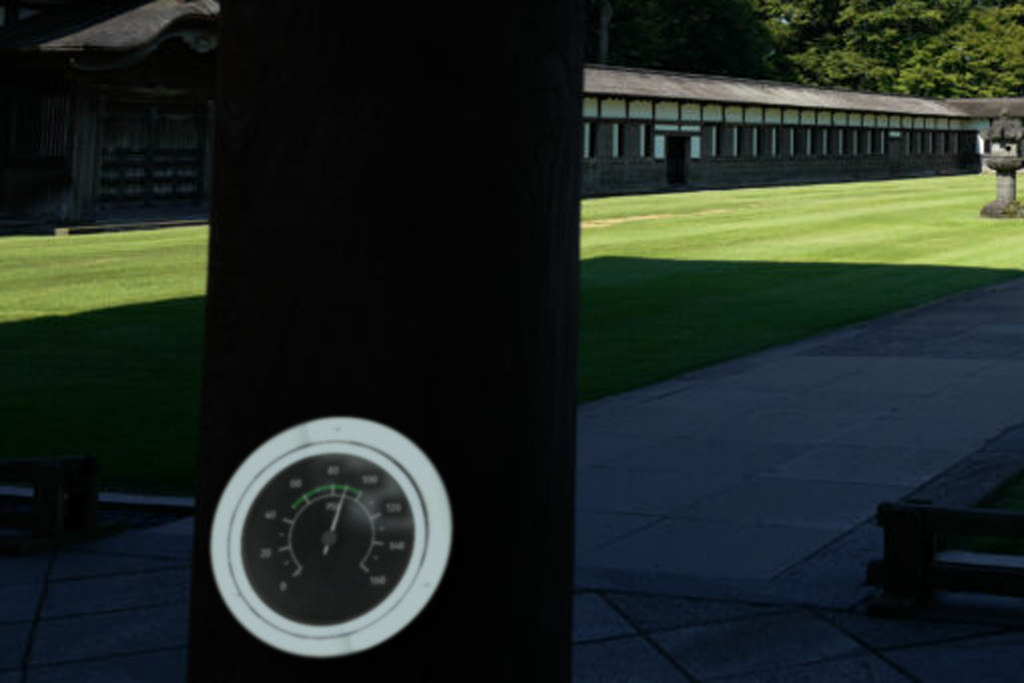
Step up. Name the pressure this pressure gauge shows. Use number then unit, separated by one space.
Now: 90 psi
